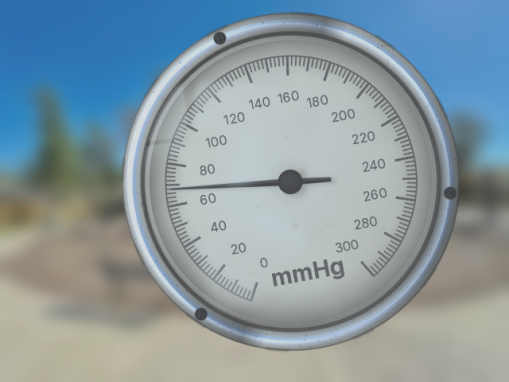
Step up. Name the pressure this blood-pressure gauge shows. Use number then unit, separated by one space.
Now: 68 mmHg
